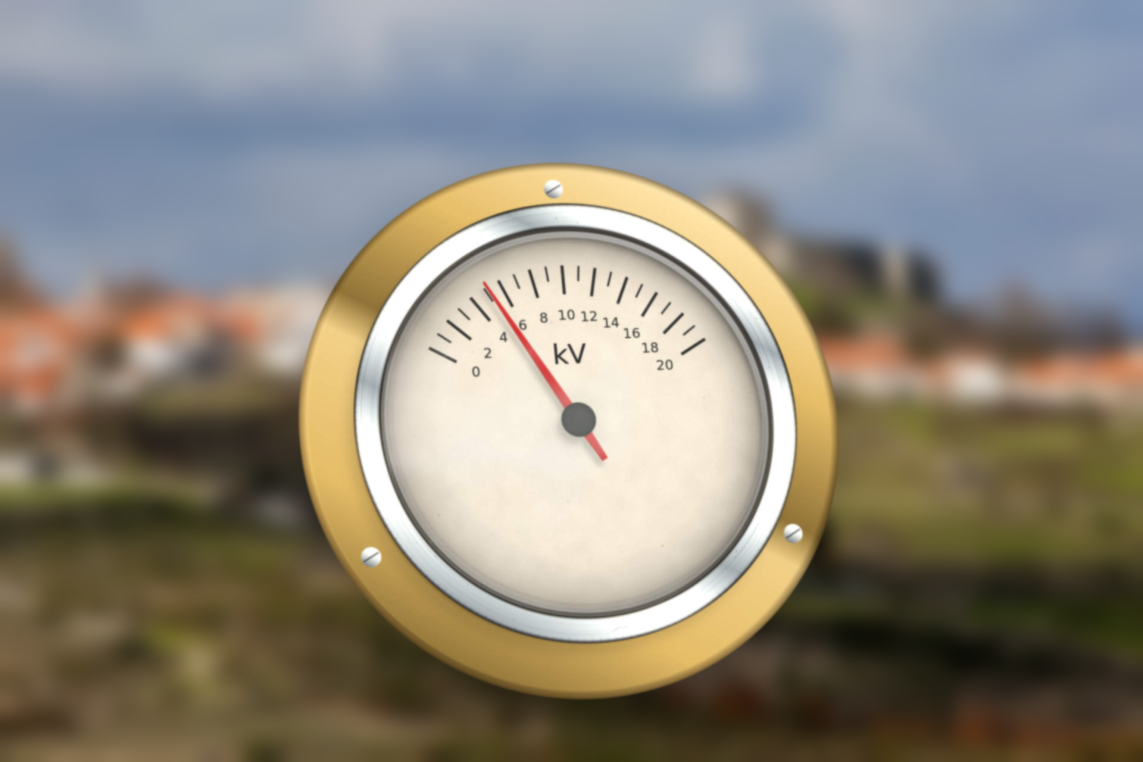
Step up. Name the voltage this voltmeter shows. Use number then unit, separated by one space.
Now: 5 kV
